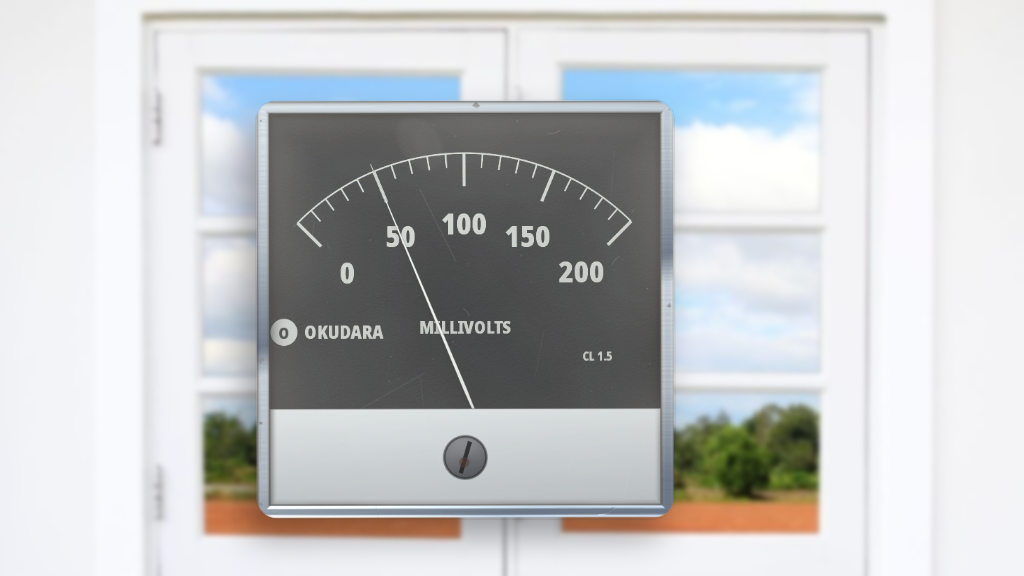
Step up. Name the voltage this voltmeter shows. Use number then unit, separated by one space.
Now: 50 mV
